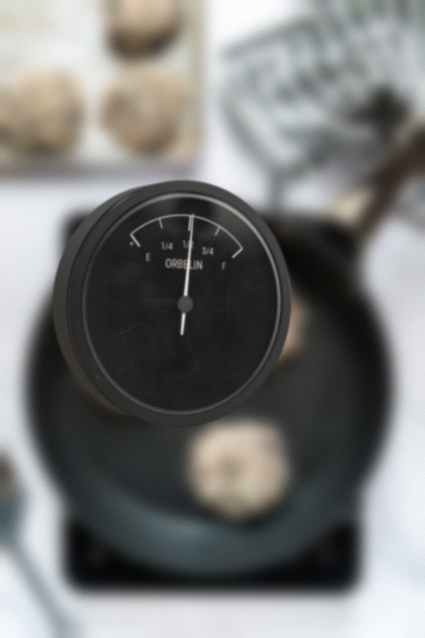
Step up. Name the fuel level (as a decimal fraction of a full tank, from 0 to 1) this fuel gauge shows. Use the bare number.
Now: 0.5
